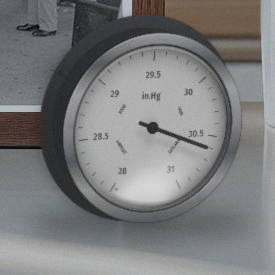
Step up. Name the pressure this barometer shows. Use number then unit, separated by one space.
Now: 30.6 inHg
